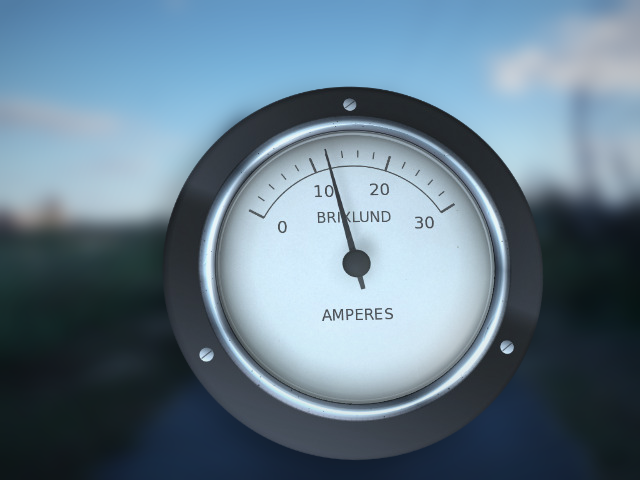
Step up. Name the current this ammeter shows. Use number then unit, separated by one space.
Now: 12 A
